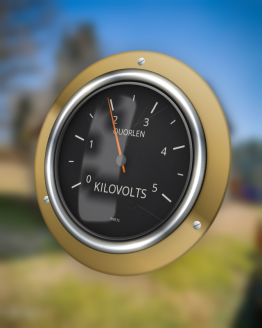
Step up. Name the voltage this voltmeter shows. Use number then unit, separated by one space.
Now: 2 kV
